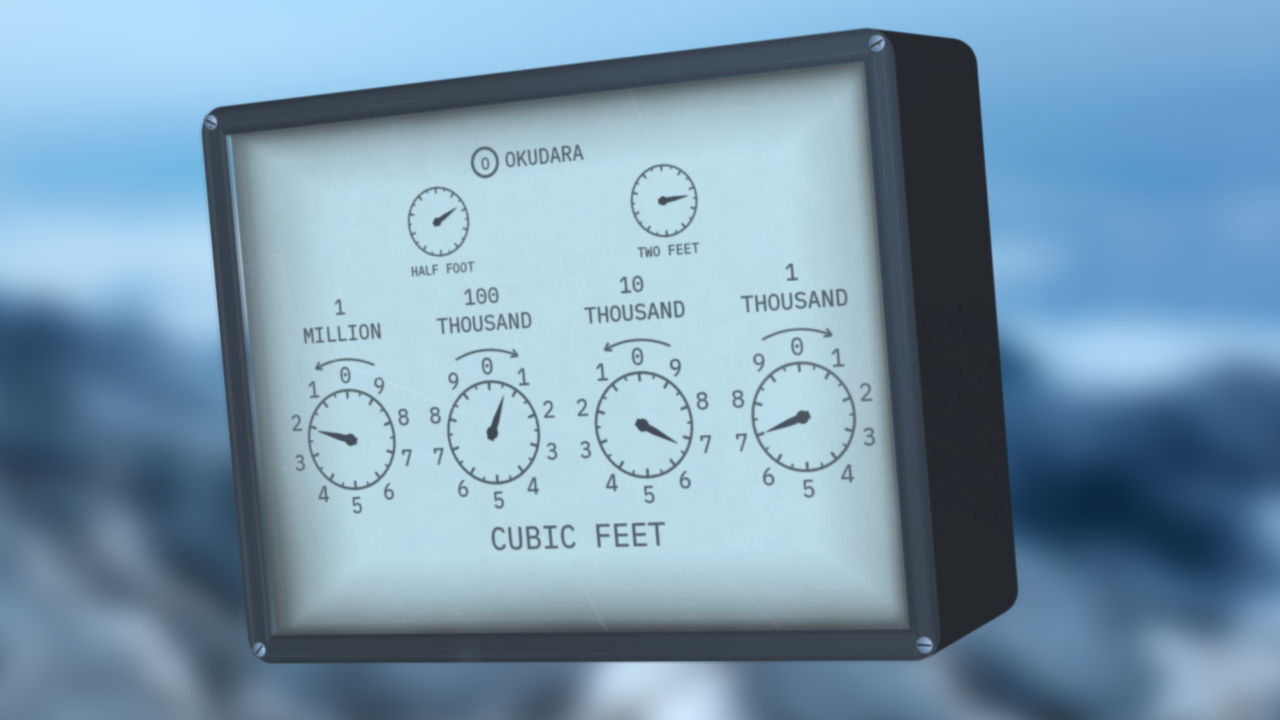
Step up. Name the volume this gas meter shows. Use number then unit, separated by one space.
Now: 206700 ft³
